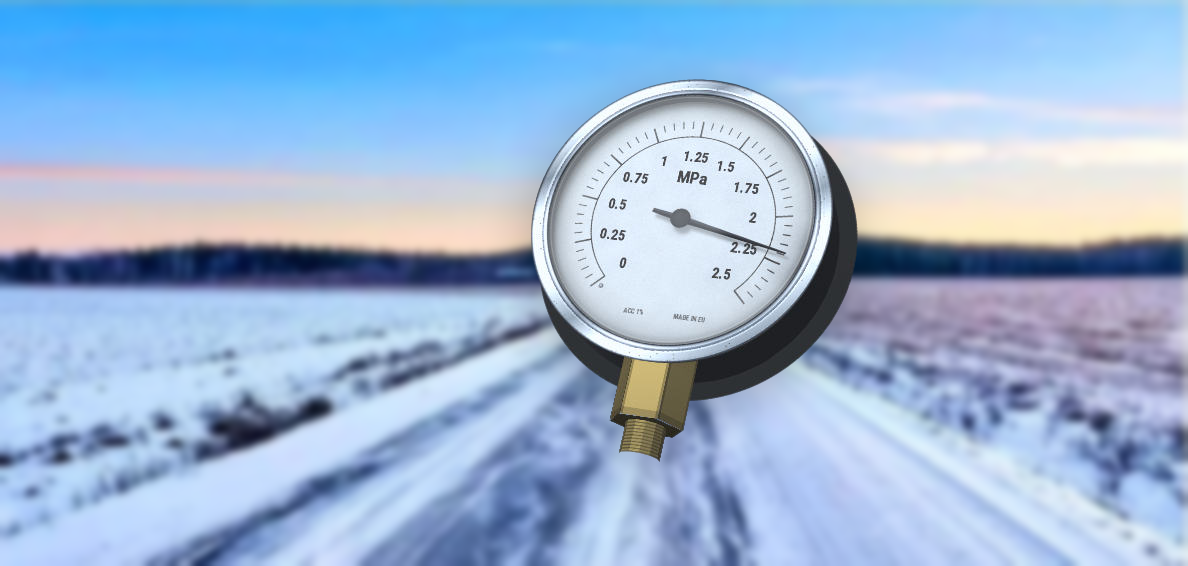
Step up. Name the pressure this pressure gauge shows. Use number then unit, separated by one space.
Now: 2.2 MPa
